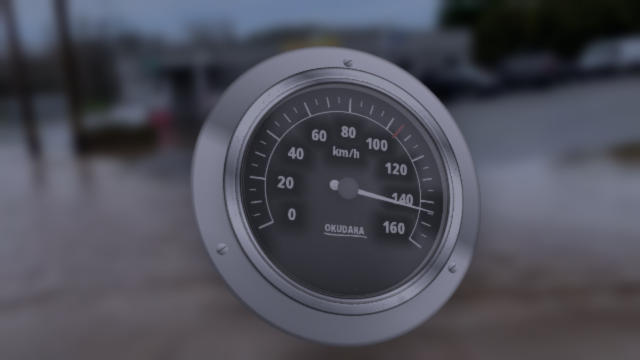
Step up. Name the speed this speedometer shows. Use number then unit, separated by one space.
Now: 145 km/h
